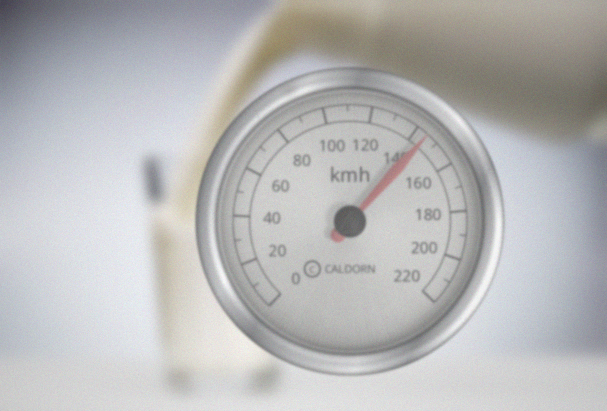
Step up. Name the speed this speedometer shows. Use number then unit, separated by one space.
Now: 145 km/h
